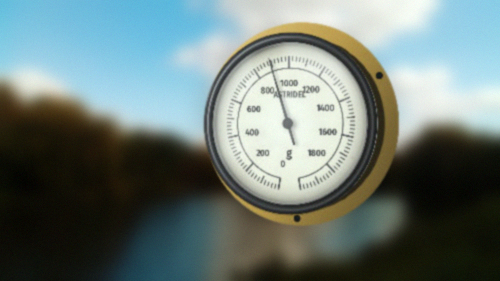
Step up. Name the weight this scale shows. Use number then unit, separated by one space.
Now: 900 g
